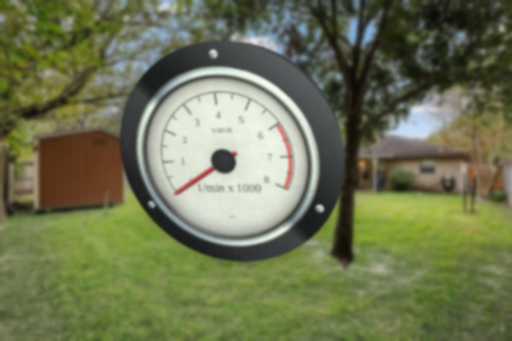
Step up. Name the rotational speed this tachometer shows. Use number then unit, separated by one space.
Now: 0 rpm
